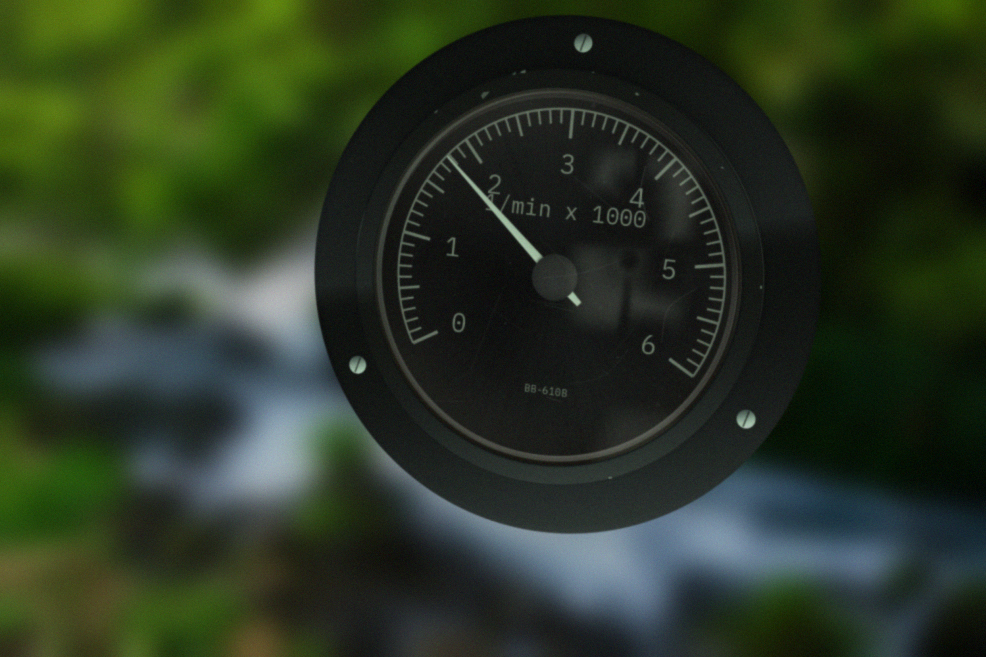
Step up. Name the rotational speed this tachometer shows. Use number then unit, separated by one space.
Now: 1800 rpm
